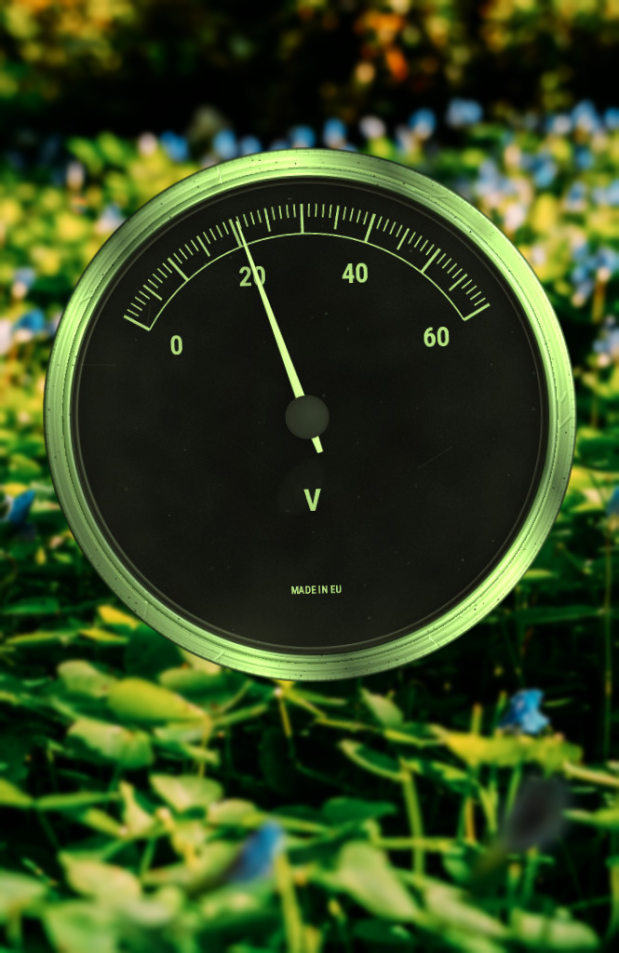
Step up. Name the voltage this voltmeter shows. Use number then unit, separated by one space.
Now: 21 V
